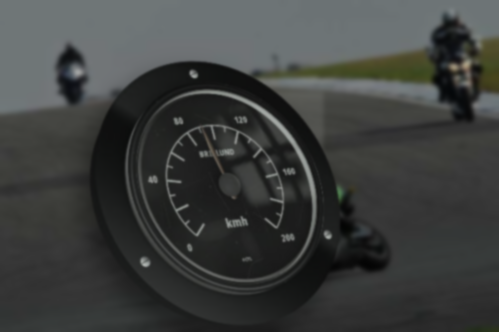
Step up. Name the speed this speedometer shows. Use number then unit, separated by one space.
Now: 90 km/h
